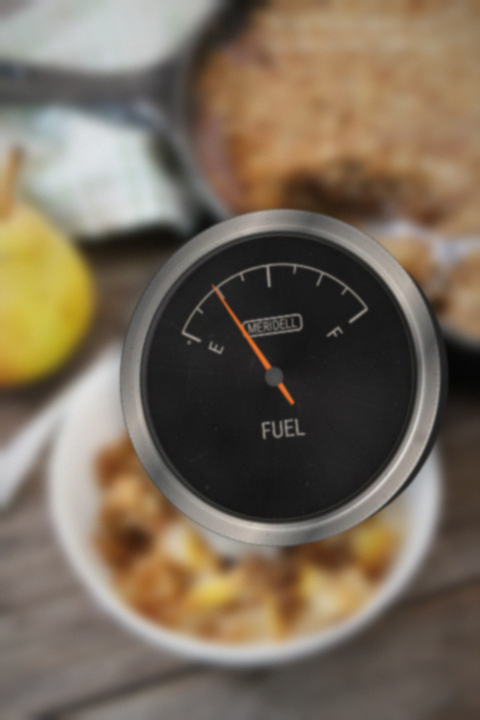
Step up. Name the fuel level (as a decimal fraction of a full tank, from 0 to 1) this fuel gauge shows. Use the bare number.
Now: 0.25
